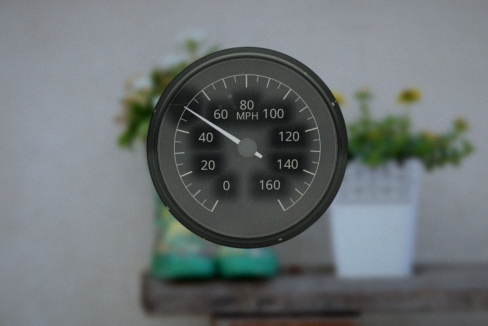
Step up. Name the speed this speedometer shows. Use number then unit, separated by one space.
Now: 50 mph
